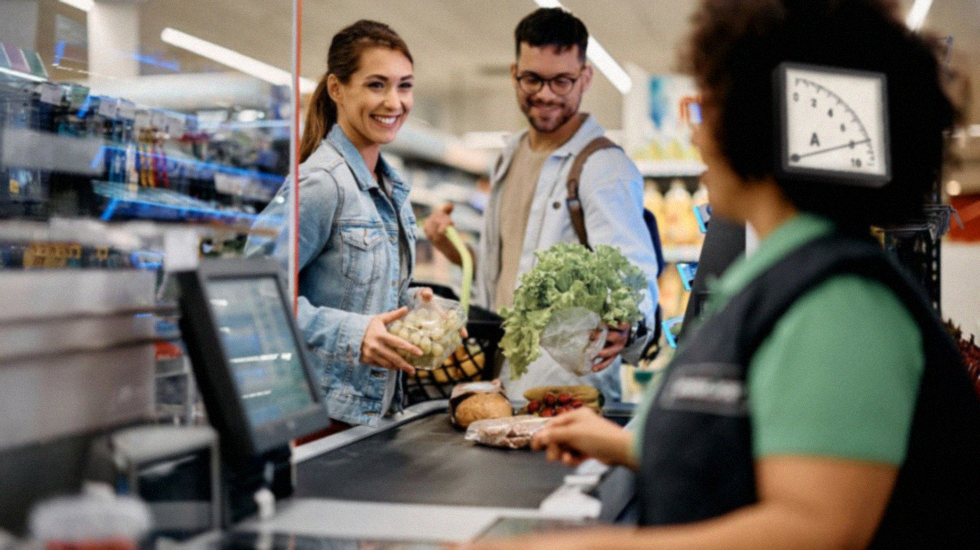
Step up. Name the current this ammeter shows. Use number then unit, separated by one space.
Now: 8 A
